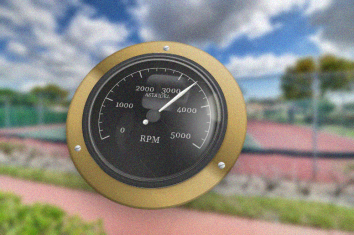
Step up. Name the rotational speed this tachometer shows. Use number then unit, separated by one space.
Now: 3400 rpm
